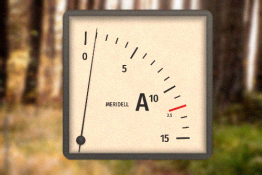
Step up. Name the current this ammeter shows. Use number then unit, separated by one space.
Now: 1 A
